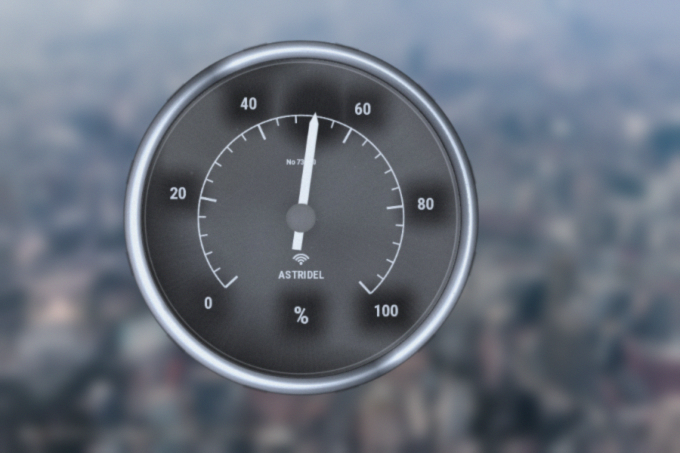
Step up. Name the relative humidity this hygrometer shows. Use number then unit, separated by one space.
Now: 52 %
